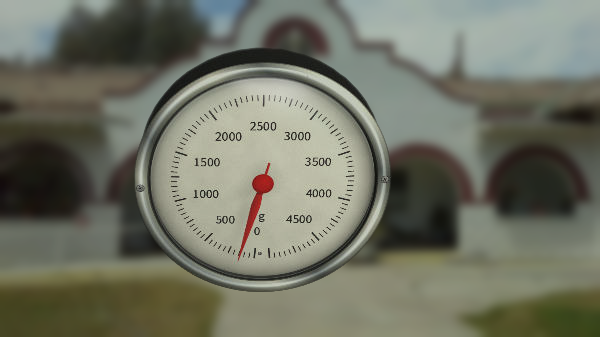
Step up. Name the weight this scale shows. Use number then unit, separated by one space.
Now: 150 g
